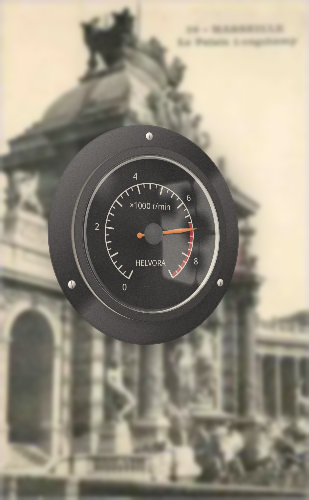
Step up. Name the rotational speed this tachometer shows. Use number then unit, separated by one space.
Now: 7000 rpm
